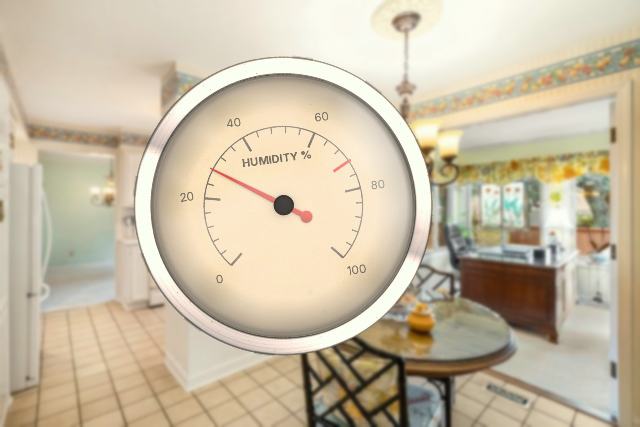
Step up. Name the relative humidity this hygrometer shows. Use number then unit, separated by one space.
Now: 28 %
